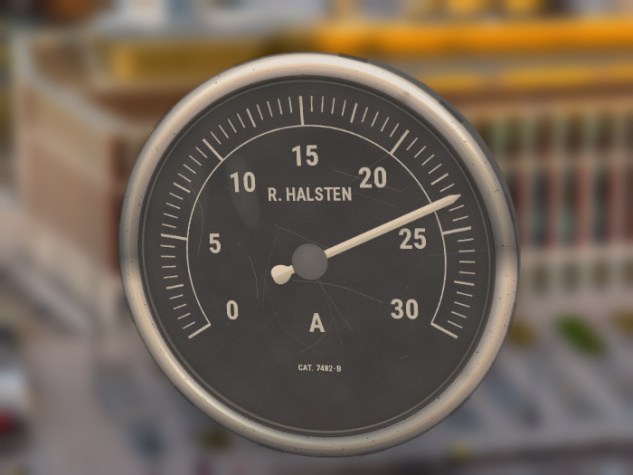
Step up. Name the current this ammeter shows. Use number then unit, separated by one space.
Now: 23.5 A
